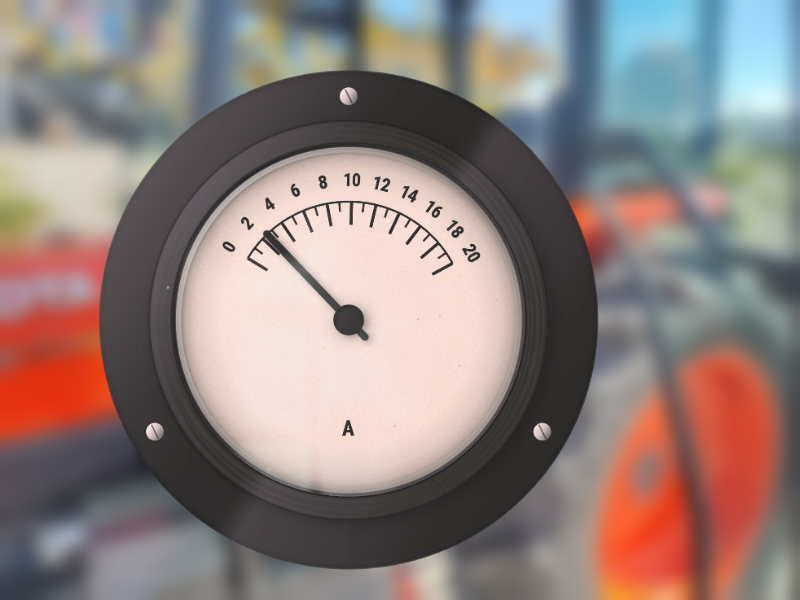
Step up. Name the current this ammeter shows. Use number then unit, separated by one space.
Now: 2.5 A
